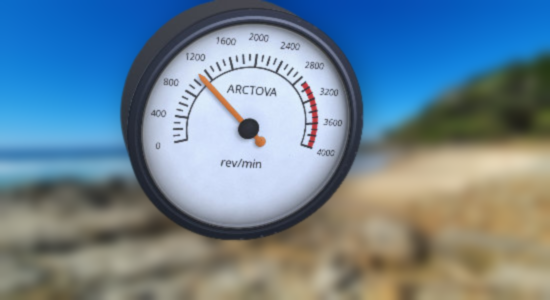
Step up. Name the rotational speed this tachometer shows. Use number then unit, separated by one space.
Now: 1100 rpm
